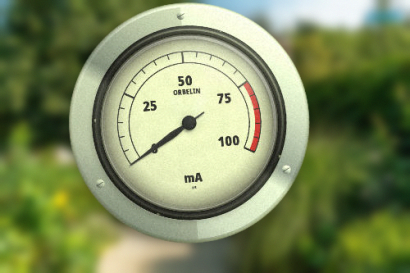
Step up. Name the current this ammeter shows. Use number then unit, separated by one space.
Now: 0 mA
